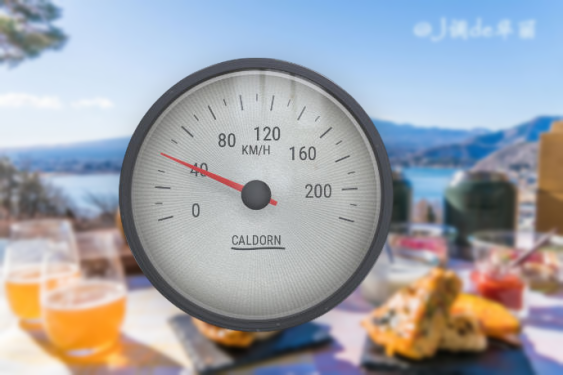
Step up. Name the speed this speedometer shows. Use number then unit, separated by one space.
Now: 40 km/h
